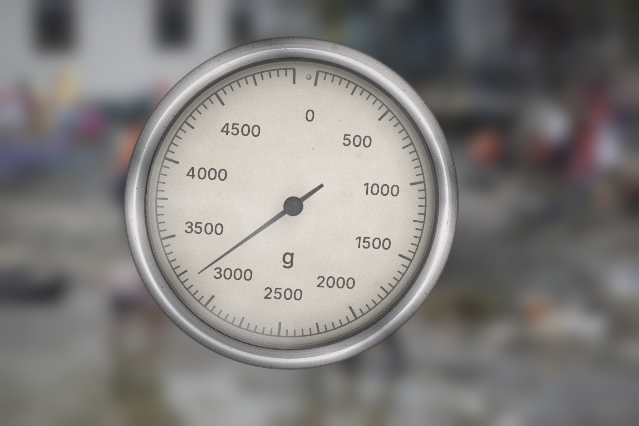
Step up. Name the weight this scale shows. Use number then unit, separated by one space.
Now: 3200 g
